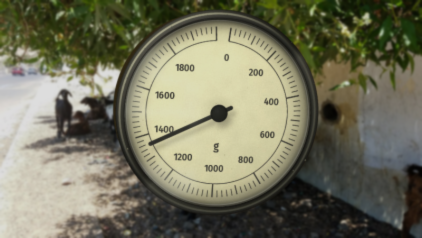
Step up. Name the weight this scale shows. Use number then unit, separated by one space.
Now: 1360 g
